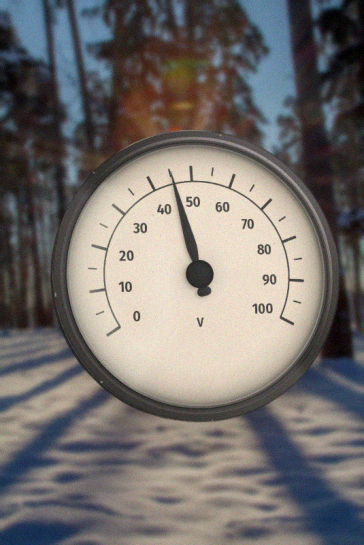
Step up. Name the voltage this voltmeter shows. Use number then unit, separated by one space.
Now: 45 V
